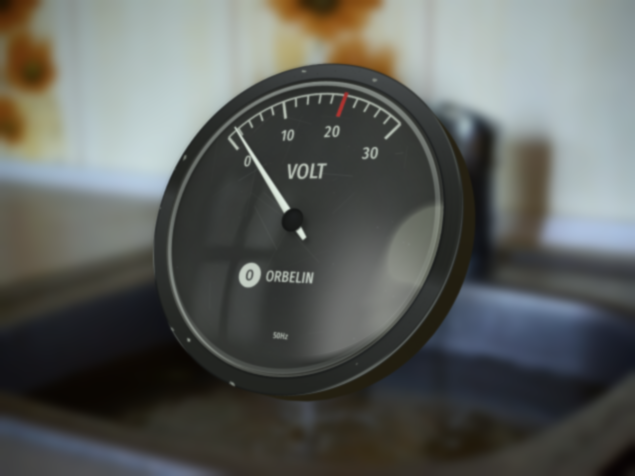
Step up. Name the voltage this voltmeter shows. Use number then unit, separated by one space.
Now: 2 V
